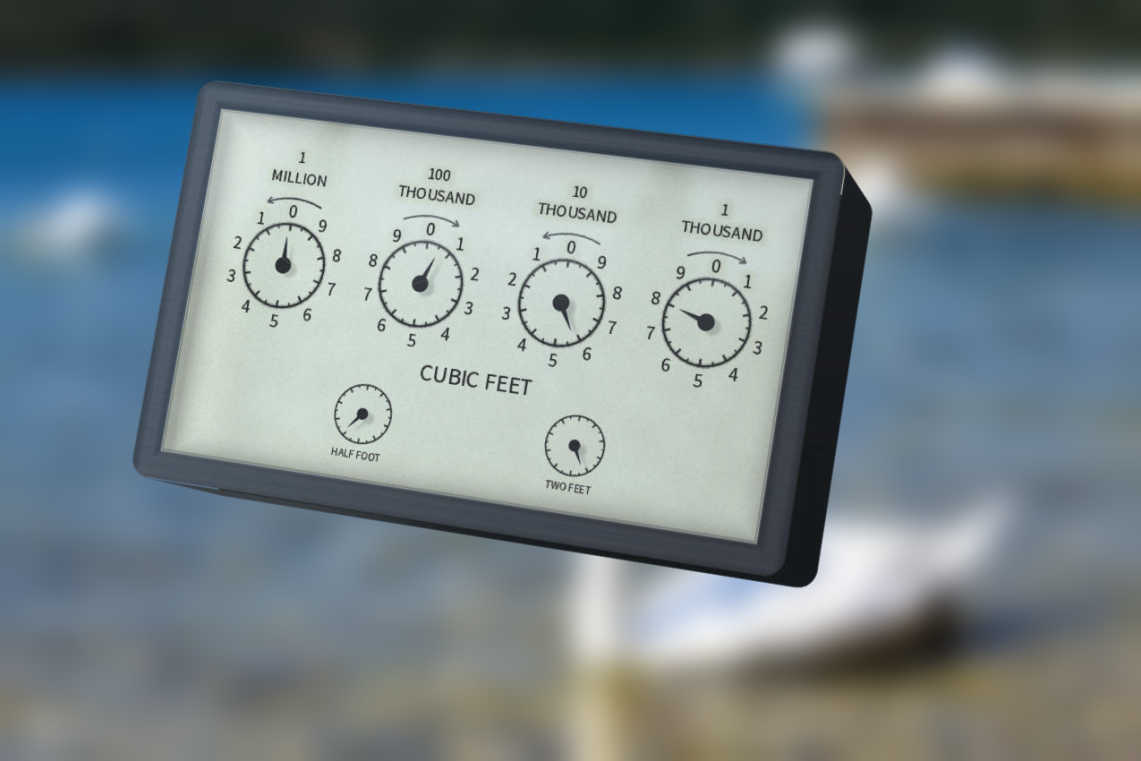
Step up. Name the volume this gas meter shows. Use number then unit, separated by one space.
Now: 5800 ft³
